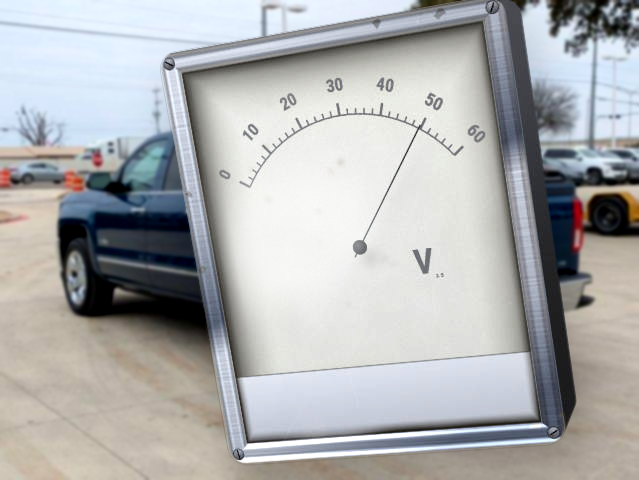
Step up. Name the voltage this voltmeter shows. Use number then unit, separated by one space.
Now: 50 V
